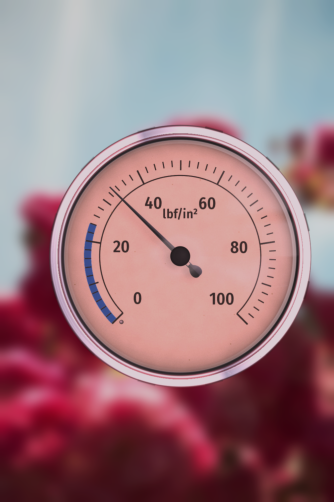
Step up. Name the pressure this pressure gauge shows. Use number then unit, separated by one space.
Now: 33 psi
